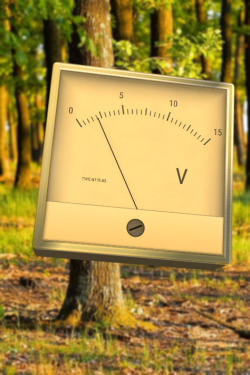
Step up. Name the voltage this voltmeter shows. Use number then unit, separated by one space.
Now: 2 V
